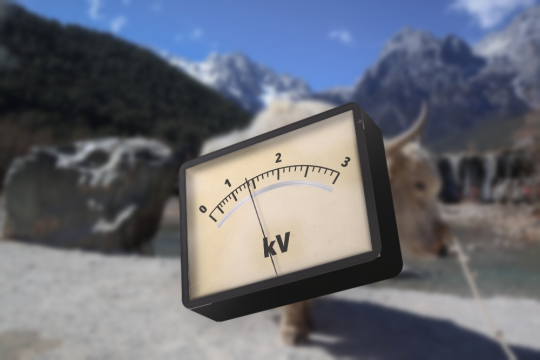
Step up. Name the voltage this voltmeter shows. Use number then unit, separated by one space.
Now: 1.4 kV
